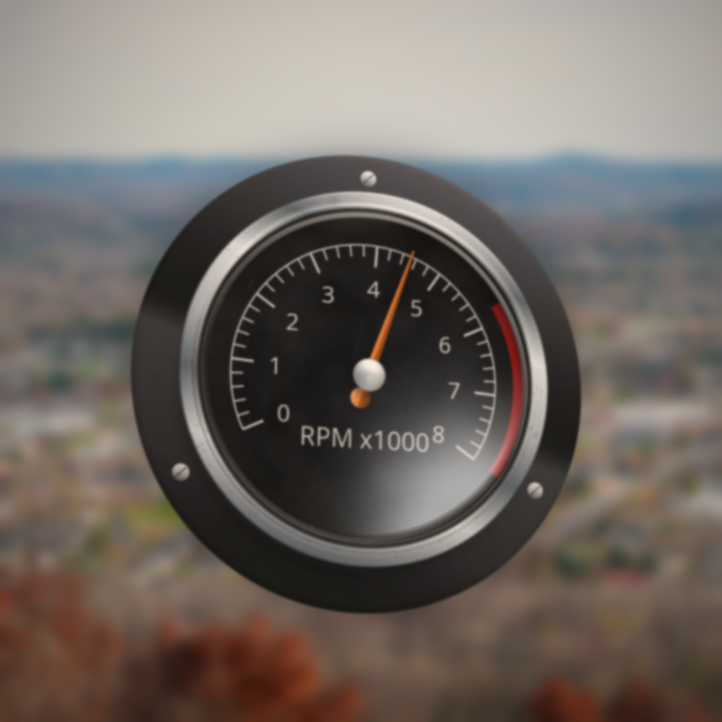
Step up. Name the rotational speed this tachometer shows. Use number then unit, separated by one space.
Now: 4500 rpm
